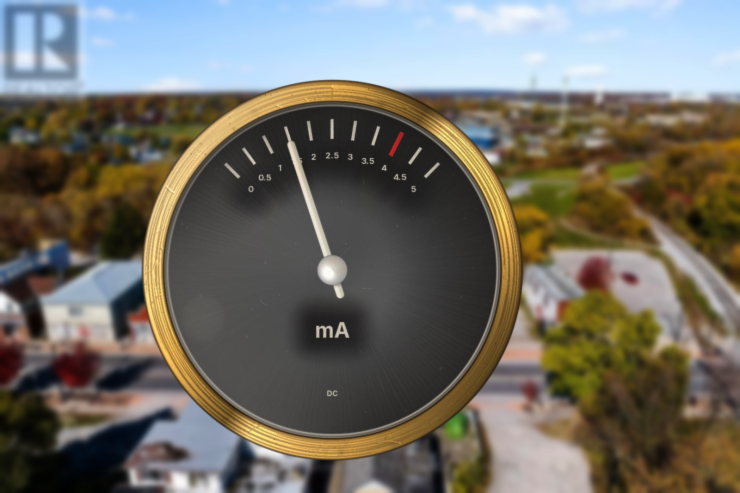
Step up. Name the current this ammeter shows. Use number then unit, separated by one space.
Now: 1.5 mA
